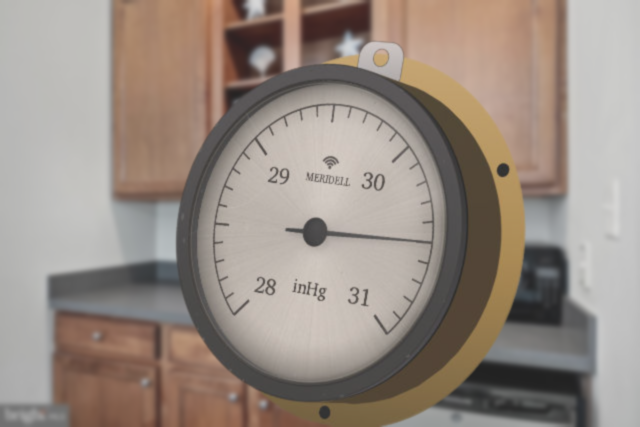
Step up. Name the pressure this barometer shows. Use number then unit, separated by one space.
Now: 30.5 inHg
